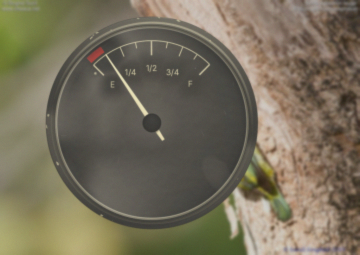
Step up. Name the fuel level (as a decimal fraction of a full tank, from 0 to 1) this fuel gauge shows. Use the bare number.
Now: 0.125
